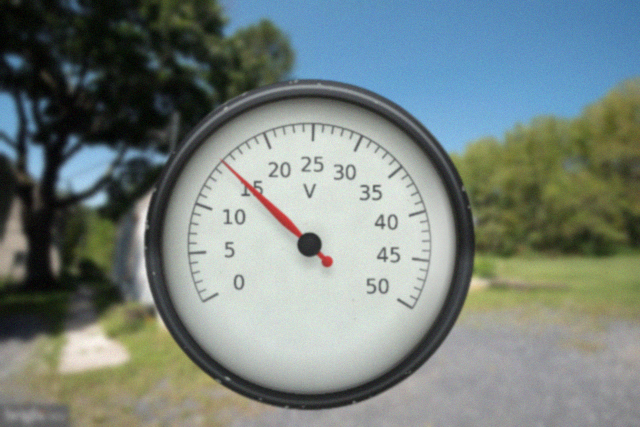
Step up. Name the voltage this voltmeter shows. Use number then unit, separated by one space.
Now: 15 V
